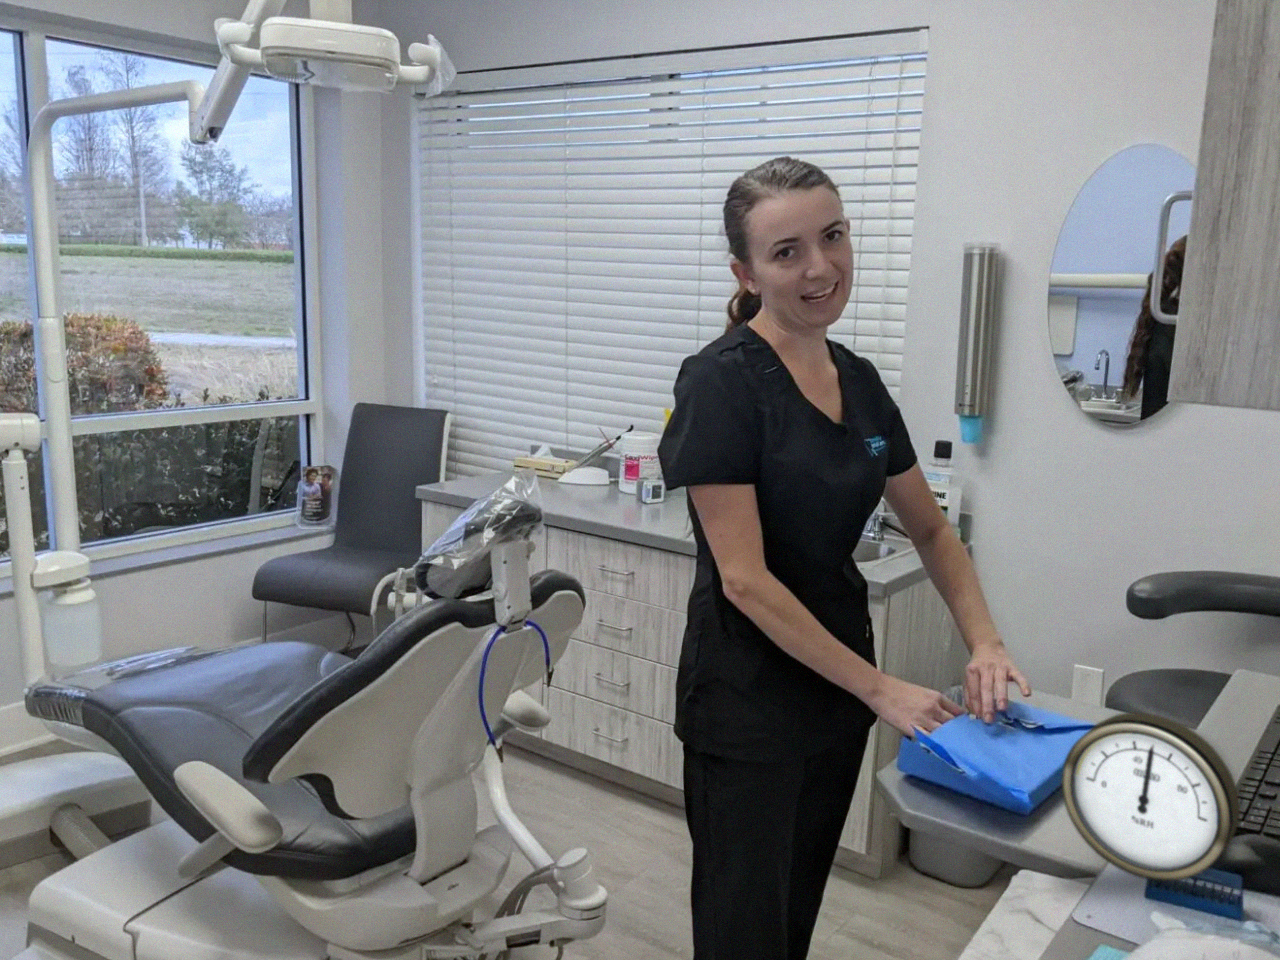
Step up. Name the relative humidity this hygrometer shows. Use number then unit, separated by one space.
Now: 50 %
